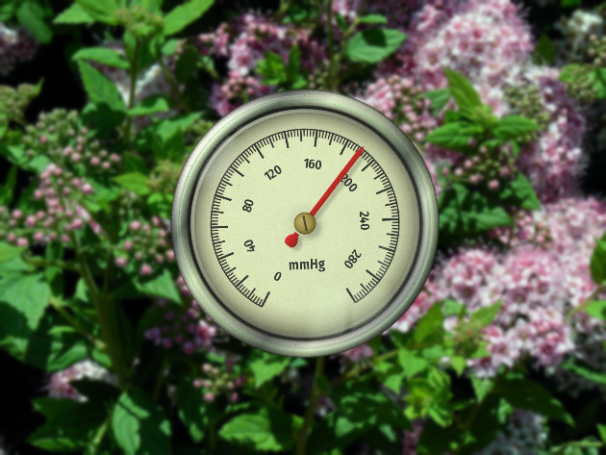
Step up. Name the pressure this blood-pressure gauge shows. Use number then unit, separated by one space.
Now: 190 mmHg
